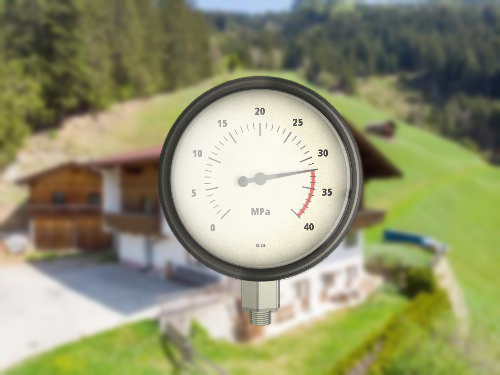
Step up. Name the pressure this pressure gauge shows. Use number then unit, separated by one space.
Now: 32 MPa
